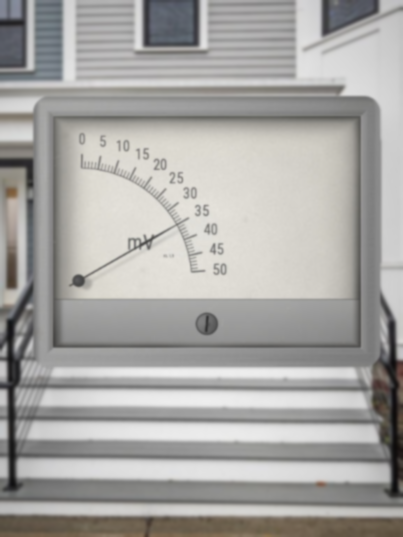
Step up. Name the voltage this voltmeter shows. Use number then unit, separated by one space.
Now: 35 mV
